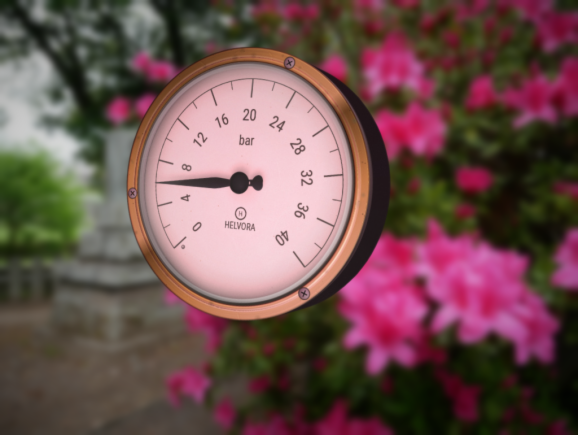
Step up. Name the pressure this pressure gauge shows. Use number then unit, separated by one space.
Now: 6 bar
